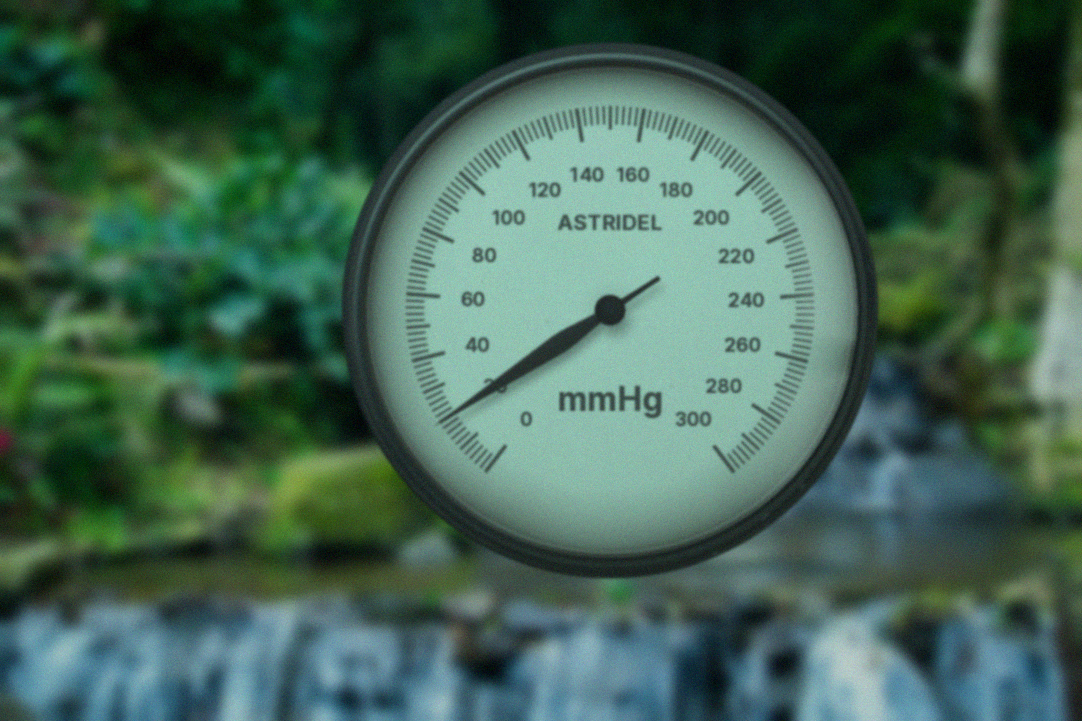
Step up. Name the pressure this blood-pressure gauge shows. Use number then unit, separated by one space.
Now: 20 mmHg
